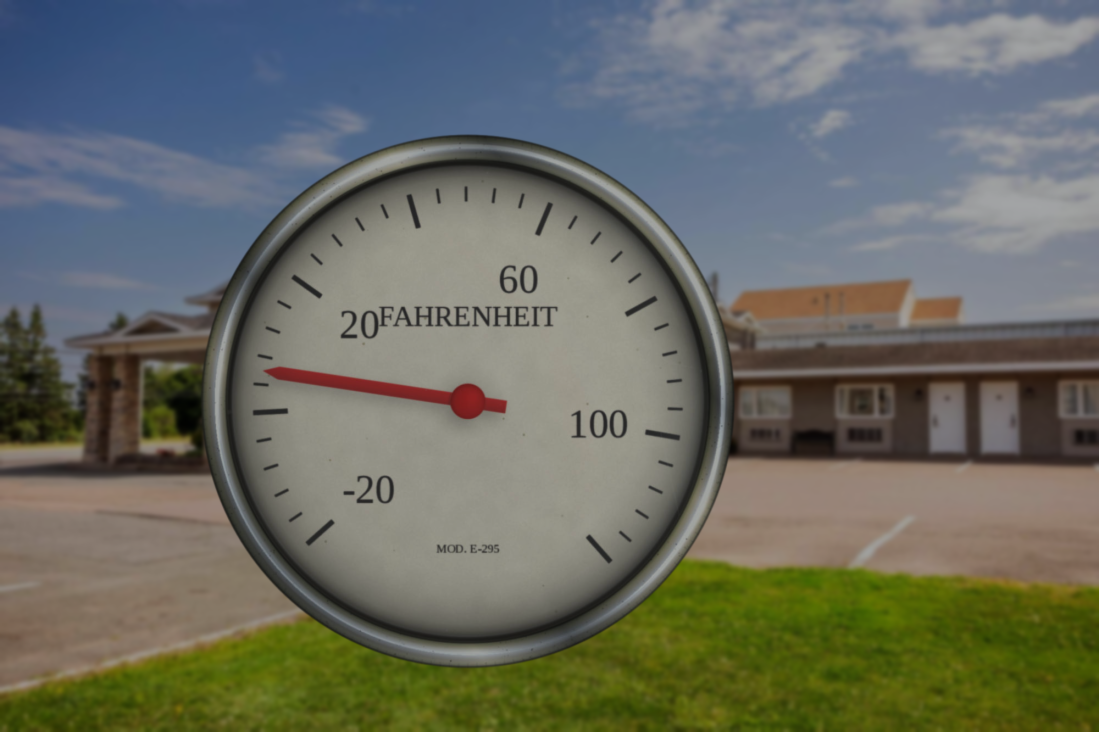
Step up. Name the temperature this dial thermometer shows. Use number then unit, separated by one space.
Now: 6 °F
